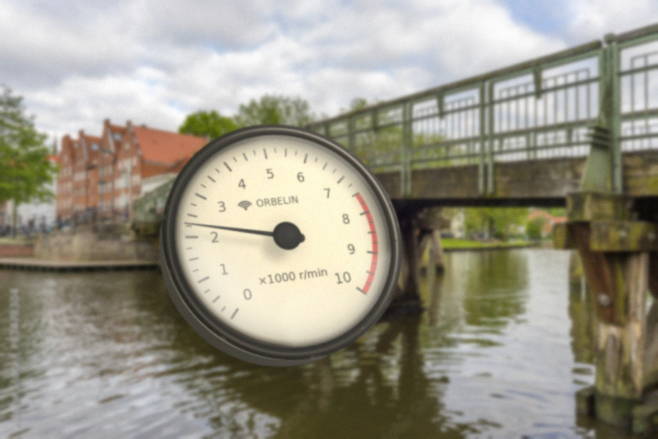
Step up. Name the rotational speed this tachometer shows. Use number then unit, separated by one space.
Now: 2250 rpm
